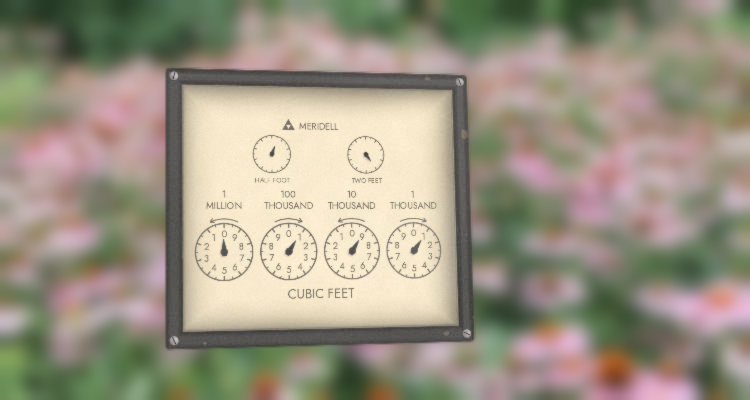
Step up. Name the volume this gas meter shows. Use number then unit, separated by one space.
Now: 9100 ft³
